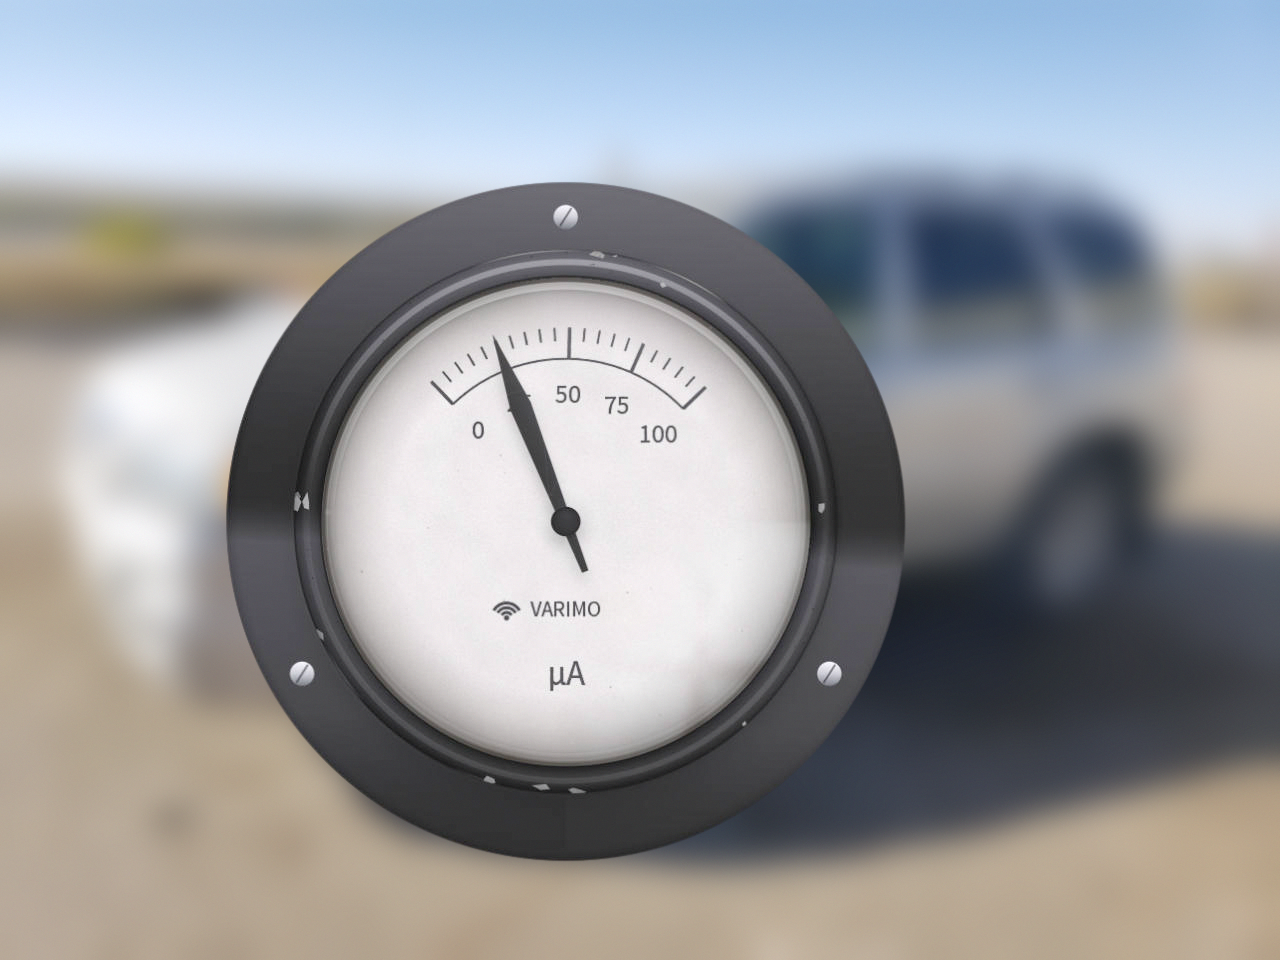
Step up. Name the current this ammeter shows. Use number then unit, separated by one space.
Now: 25 µA
